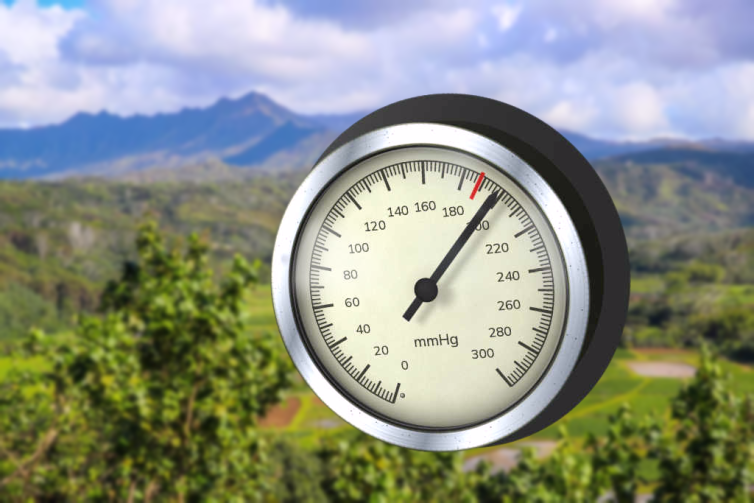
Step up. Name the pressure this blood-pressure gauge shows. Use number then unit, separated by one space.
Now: 198 mmHg
